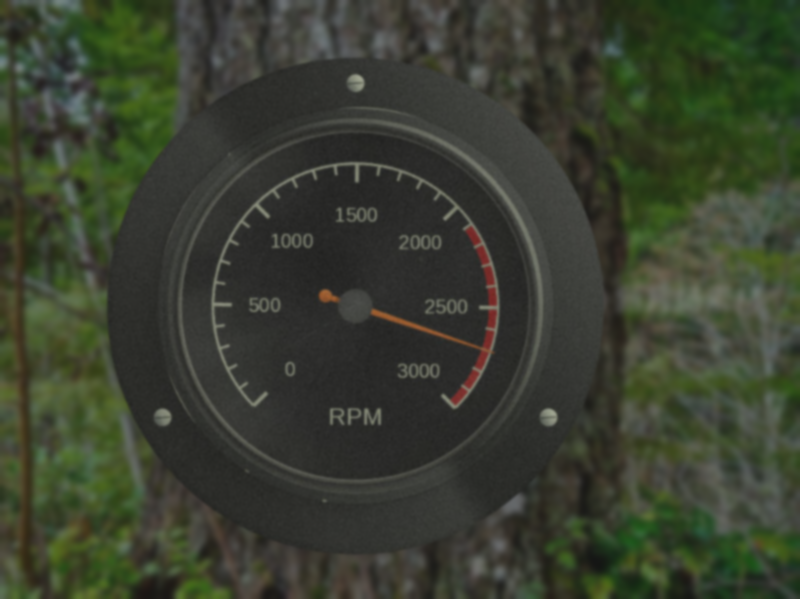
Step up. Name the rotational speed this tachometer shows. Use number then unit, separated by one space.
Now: 2700 rpm
